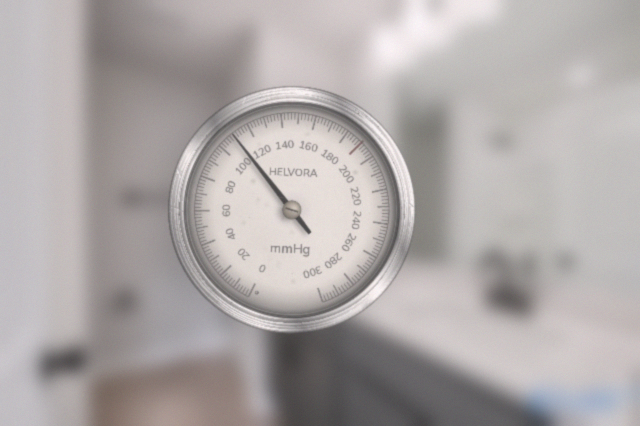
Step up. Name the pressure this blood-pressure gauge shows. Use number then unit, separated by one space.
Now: 110 mmHg
